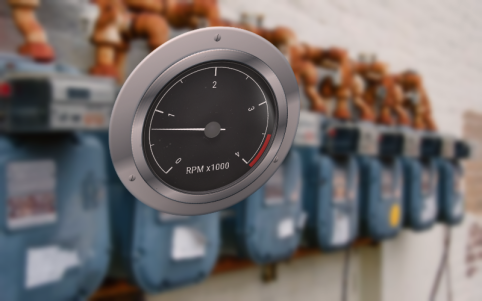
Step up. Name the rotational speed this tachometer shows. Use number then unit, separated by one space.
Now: 750 rpm
